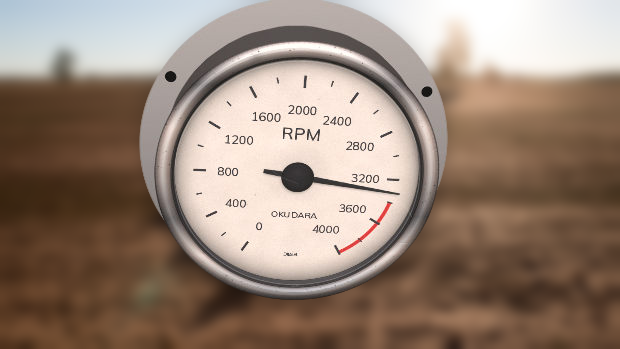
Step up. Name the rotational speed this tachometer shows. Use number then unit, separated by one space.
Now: 3300 rpm
